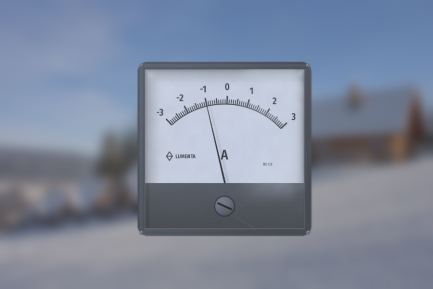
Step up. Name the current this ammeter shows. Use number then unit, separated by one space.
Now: -1 A
